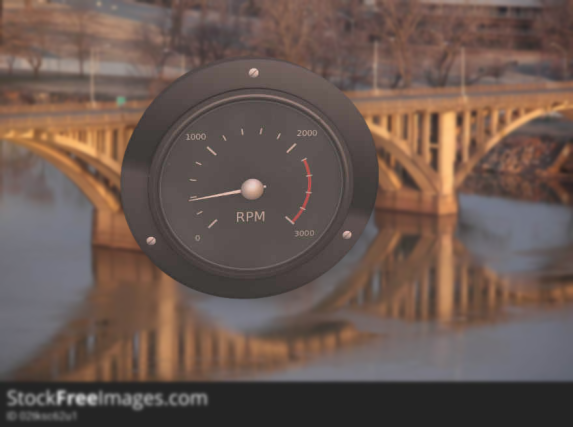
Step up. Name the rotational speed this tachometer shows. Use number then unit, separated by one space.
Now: 400 rpm
